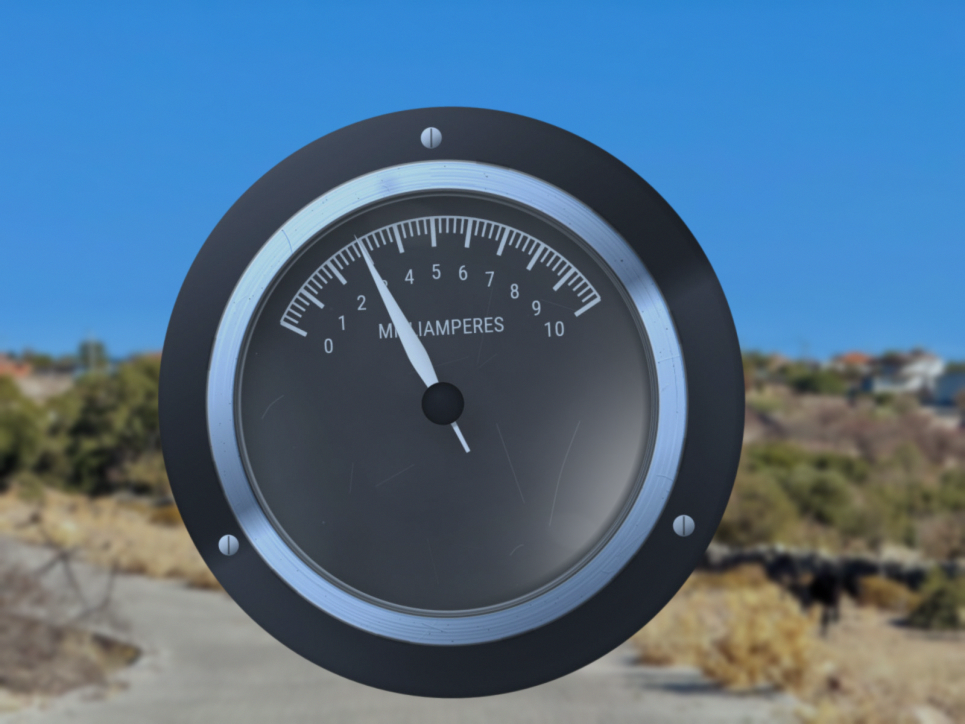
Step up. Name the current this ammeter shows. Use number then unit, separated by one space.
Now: 3 mA
